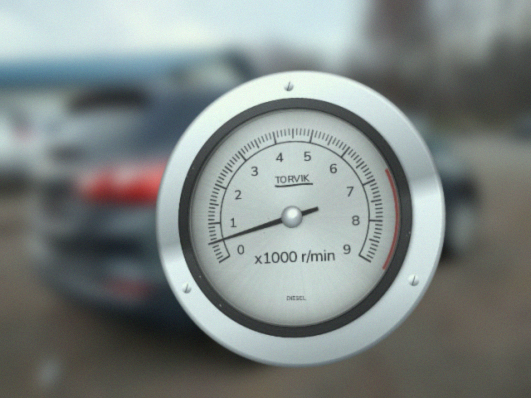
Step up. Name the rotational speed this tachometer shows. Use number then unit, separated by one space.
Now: 500 rpm
